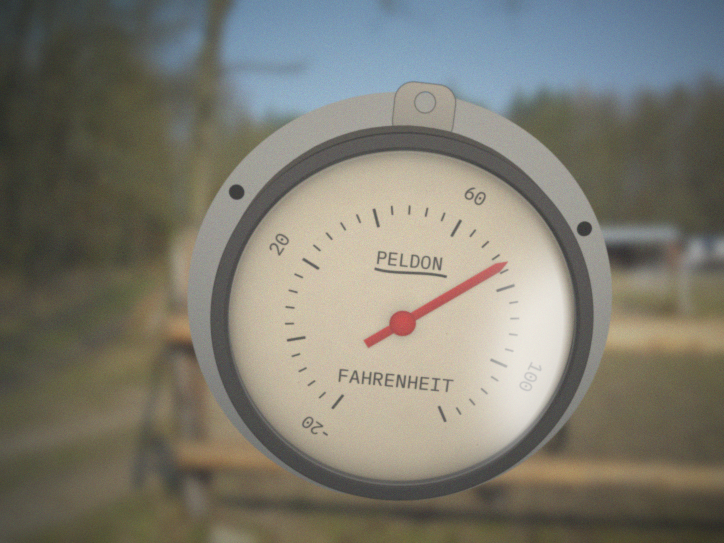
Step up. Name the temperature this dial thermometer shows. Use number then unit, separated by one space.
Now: 74 °F
